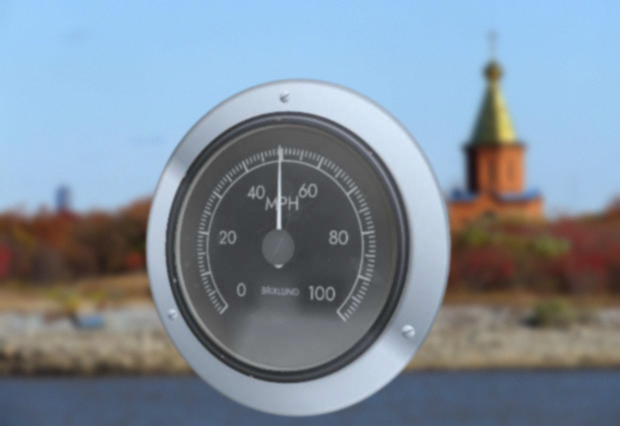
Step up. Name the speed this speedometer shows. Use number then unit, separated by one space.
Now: 50 mph
